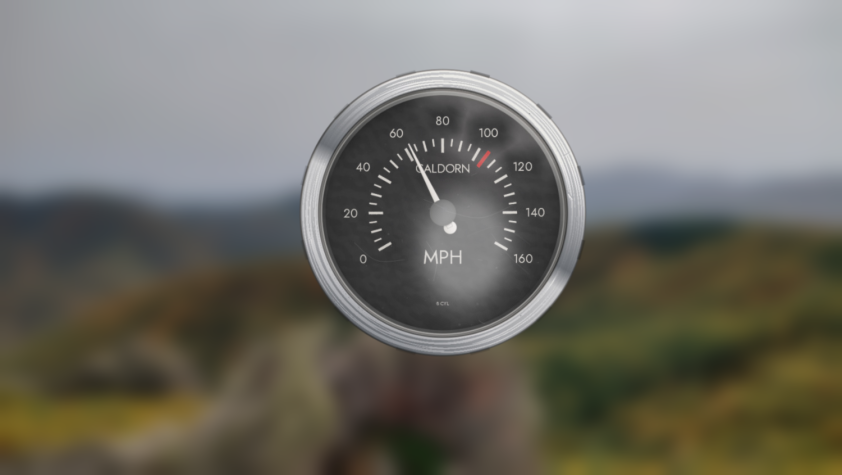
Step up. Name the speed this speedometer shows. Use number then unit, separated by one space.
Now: 62.5 mph
